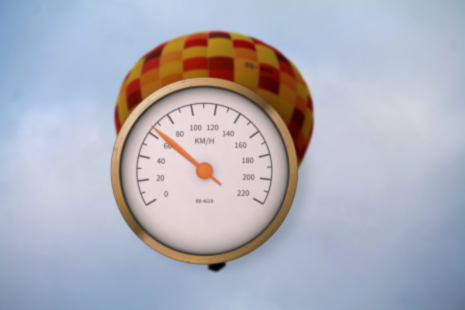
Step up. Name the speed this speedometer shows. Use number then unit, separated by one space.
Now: 65 km/h
